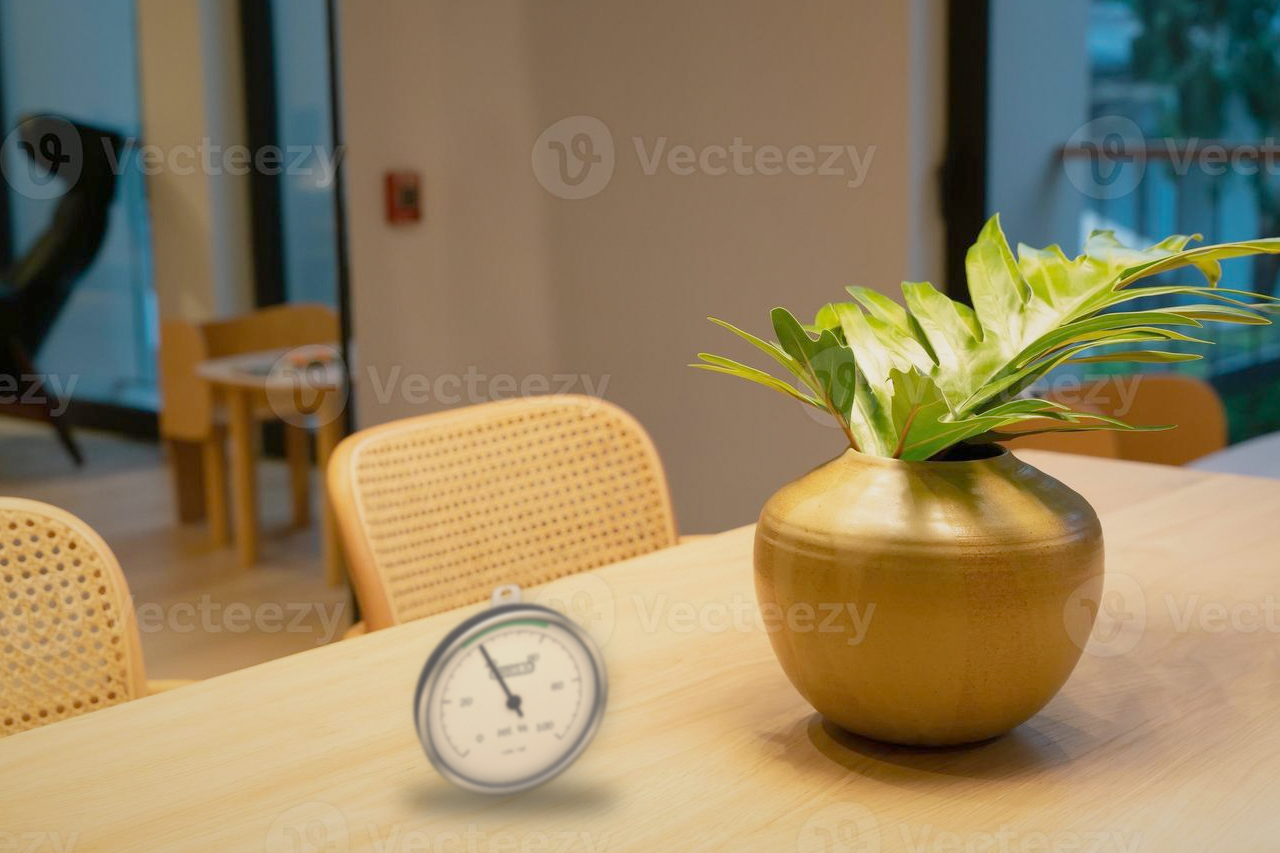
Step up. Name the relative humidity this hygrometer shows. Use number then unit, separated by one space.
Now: 40 %
